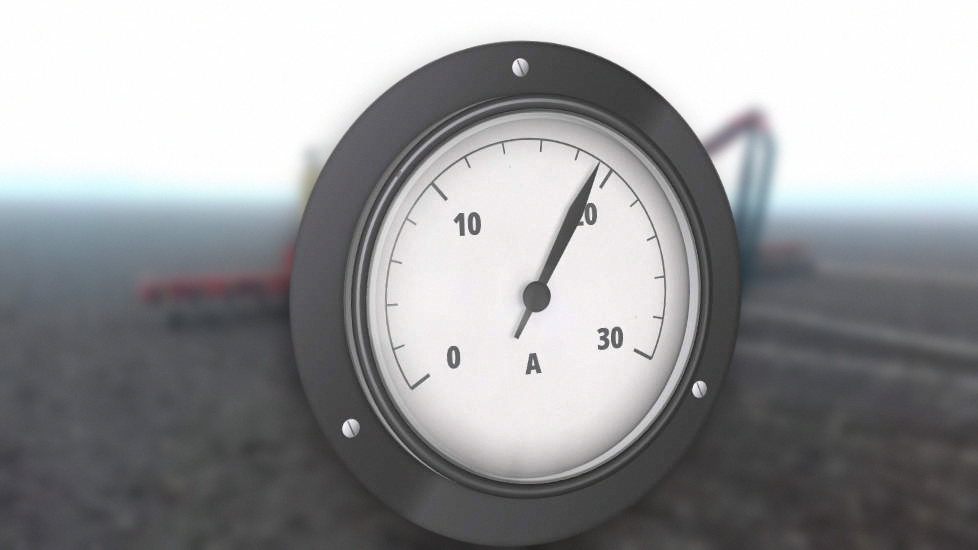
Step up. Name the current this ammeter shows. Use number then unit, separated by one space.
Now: 19 A
